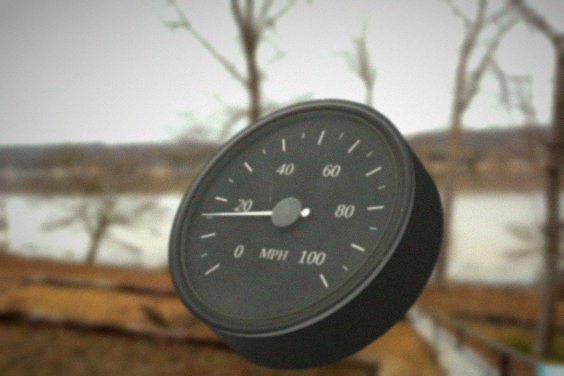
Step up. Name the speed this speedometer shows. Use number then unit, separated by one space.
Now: 15 mph
